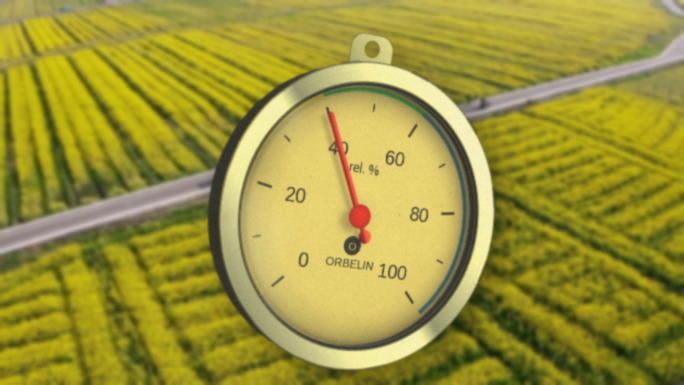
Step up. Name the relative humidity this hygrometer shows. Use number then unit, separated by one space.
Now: 40 %
